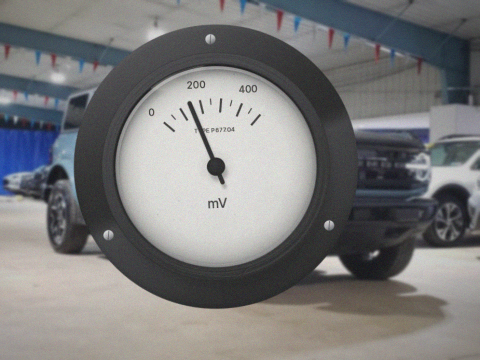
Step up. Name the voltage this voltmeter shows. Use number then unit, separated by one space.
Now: 150 mV
